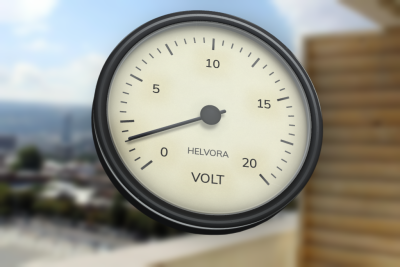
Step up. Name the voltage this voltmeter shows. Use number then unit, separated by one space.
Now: 1.5 V
